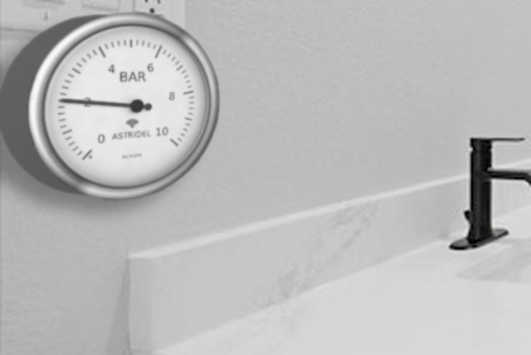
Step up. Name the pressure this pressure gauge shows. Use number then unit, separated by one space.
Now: 2 bar
